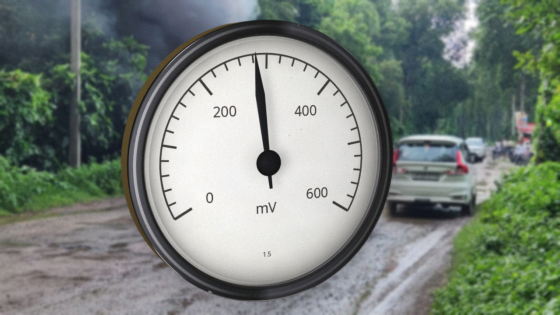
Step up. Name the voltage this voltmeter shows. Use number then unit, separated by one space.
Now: 280 mV
